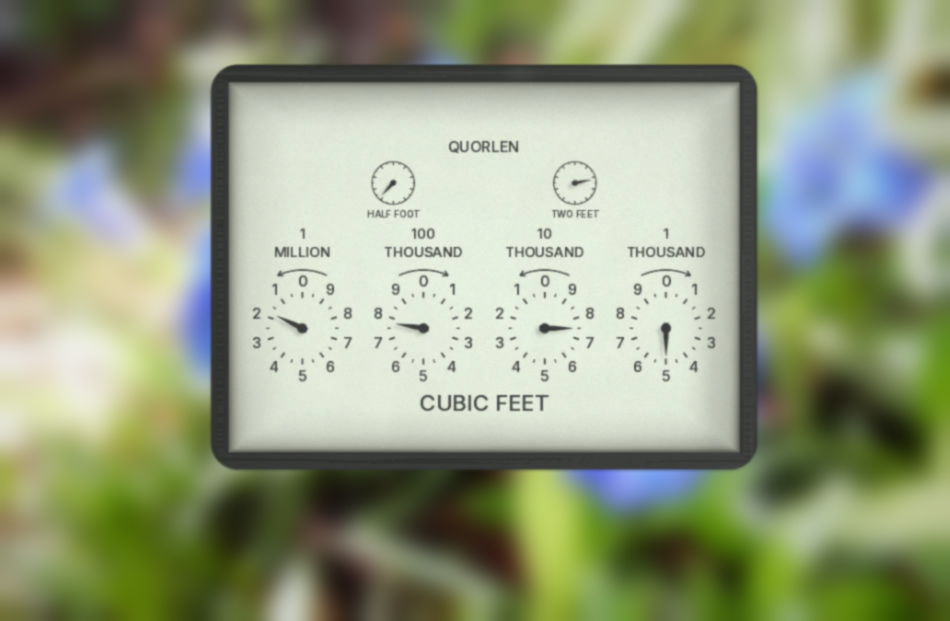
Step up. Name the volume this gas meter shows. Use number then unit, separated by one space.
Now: 177500 ft³
